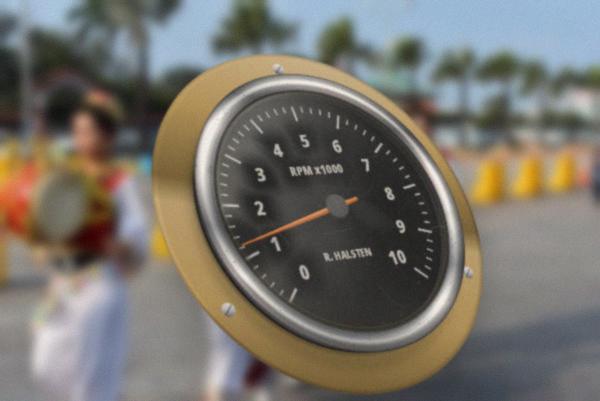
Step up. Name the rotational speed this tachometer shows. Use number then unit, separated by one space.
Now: 1200 rpm
